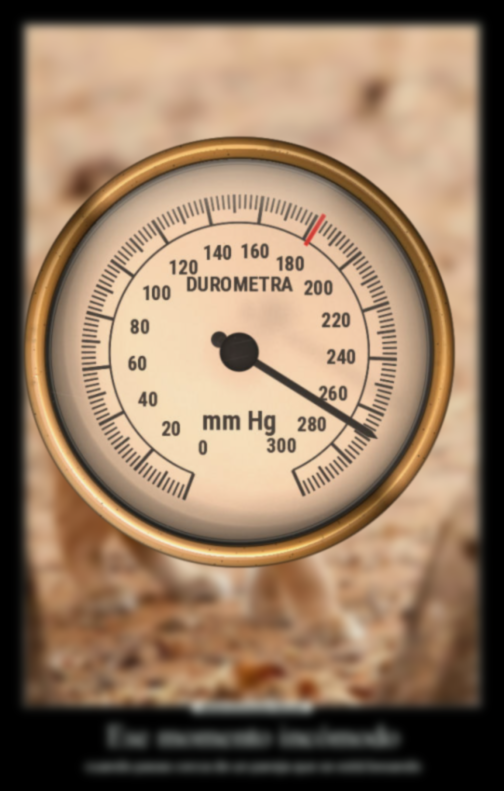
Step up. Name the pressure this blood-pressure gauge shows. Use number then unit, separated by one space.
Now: 268 mmHg
